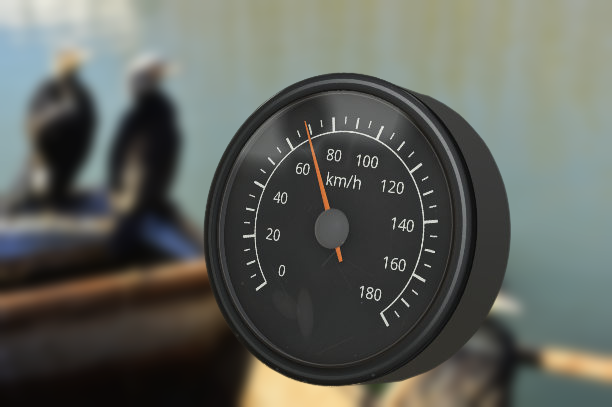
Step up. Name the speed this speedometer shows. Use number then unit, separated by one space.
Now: 70 km/h
